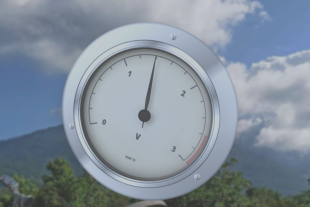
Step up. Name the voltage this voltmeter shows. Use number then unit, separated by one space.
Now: 1.4 V
